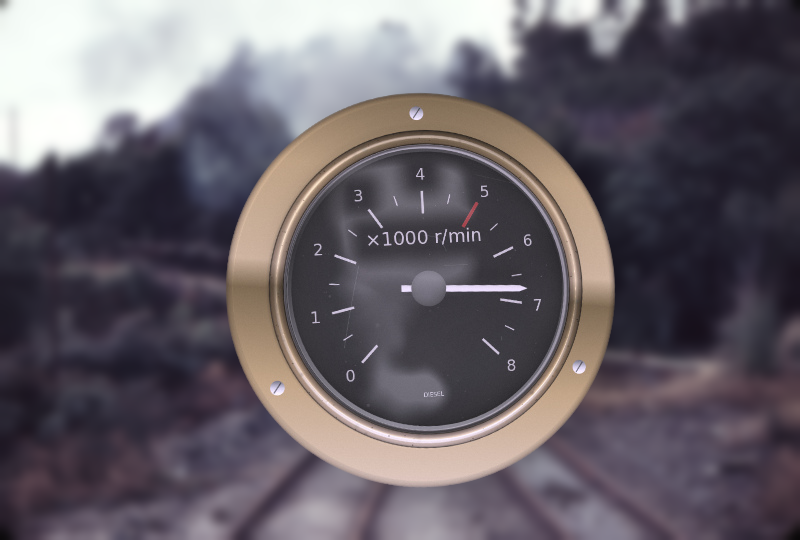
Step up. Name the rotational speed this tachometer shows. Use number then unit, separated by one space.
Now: 6750 rpm
